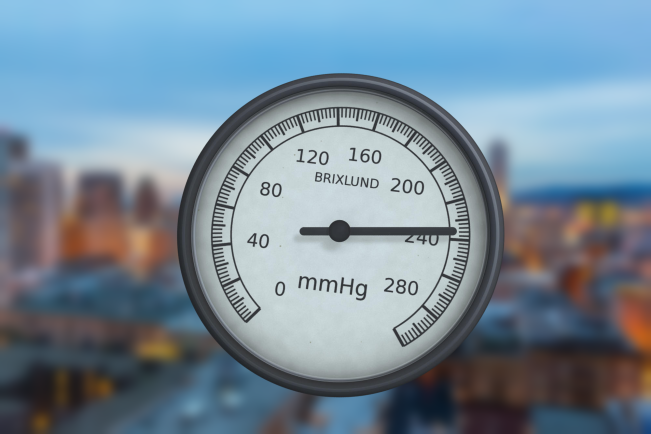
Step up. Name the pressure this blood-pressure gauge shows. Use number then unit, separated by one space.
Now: 236 mmHg
